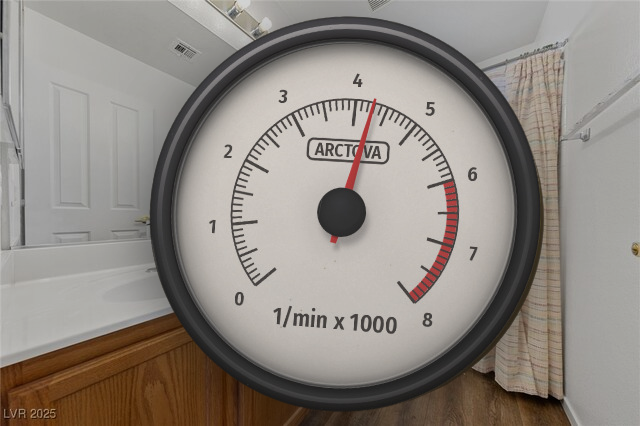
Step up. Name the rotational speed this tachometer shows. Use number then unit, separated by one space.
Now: 4300 rpm
